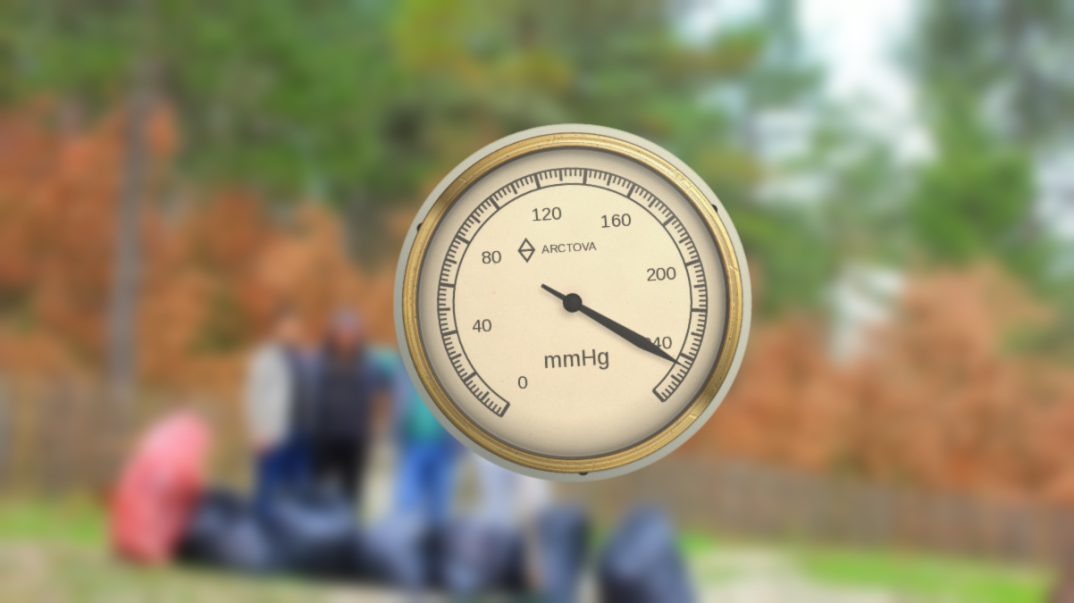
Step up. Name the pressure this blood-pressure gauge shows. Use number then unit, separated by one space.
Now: 244 mmHg
